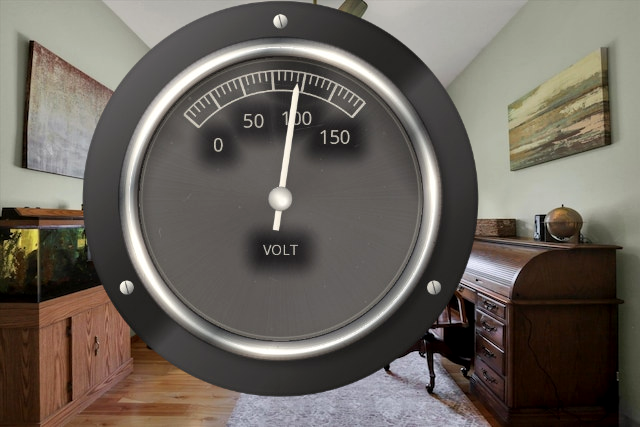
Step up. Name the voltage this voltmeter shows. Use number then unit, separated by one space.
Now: 95 V
